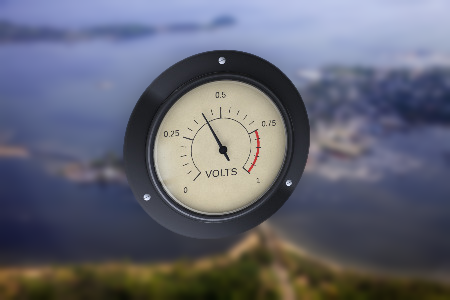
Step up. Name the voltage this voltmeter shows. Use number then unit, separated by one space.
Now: 0.4 V
